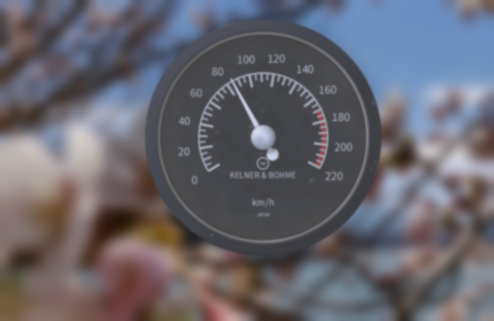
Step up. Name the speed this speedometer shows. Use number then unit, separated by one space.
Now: 85 km/h
